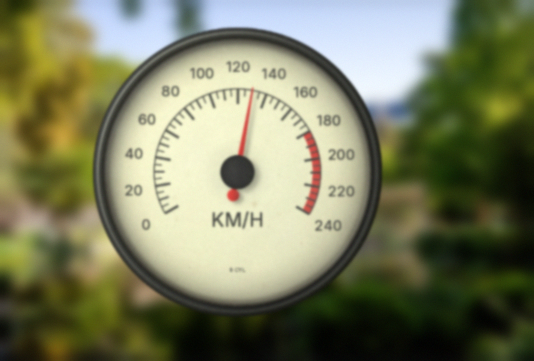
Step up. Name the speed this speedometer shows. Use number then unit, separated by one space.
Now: 130 km/h
